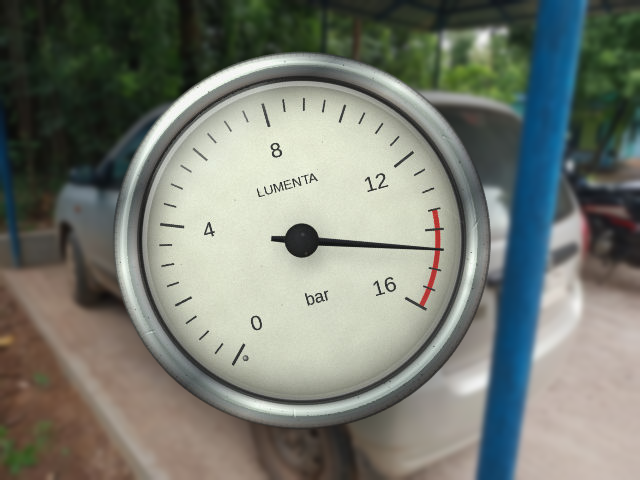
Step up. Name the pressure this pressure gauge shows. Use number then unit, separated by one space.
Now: 14.5 bar
